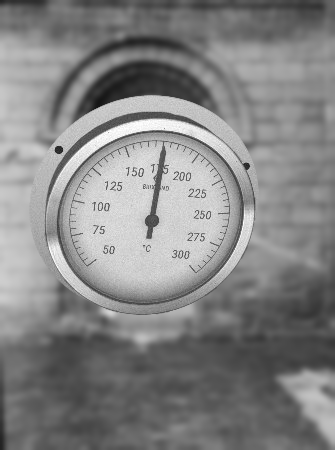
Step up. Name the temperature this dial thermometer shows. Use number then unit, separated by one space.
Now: 175 °C
